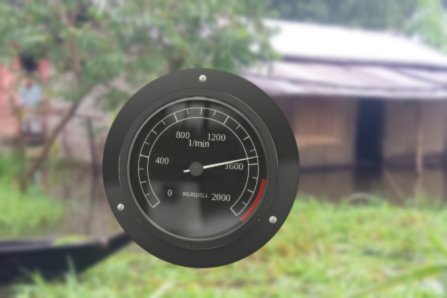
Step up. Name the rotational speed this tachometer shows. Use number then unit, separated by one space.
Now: 1550 rpm
